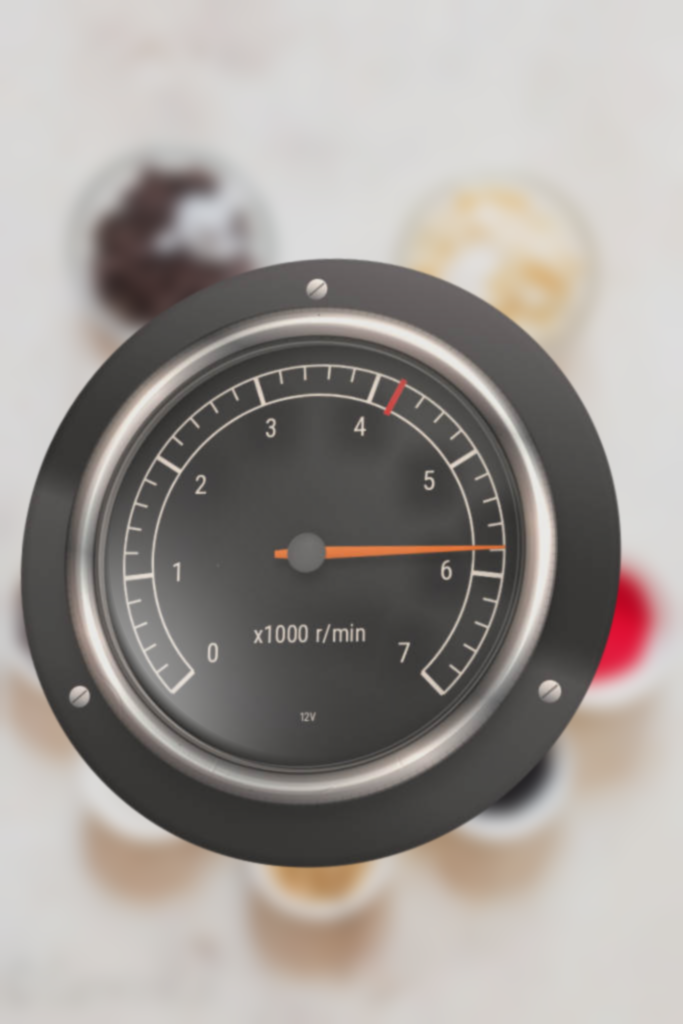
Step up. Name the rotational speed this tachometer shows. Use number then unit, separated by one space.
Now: 5800 rpm
